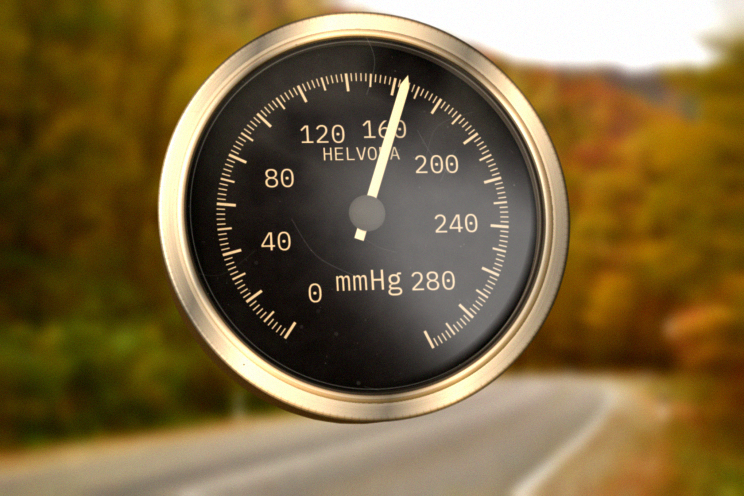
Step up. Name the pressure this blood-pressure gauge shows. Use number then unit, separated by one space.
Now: 164 mmHg
